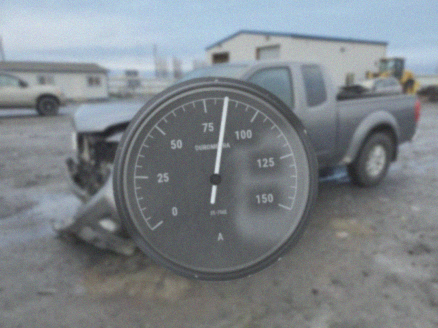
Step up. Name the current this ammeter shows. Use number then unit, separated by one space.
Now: 85 A
